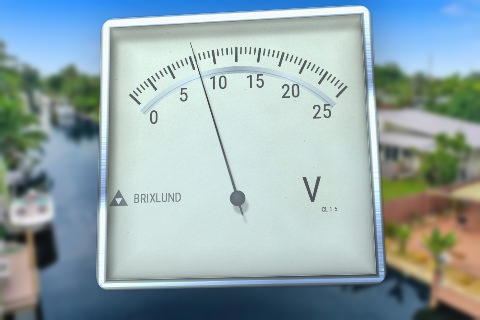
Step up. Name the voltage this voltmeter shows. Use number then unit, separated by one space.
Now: 8 V
